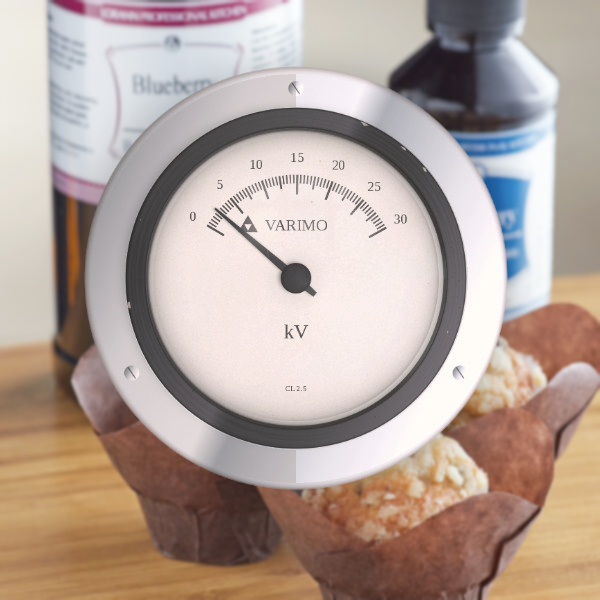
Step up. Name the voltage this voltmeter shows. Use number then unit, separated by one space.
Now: 2.5 kV
